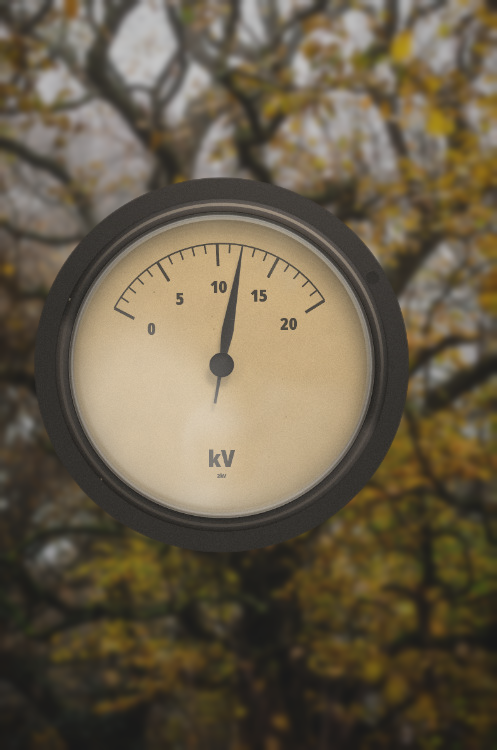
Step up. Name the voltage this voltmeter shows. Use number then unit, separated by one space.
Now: 12 kV
